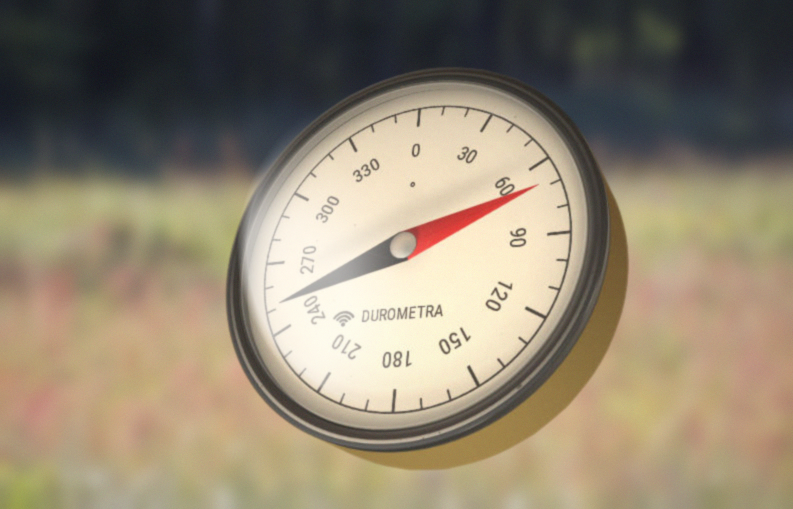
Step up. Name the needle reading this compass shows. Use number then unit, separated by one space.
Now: 70 °
